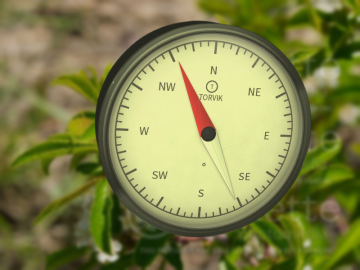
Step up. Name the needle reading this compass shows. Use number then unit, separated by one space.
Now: 332.5 °
